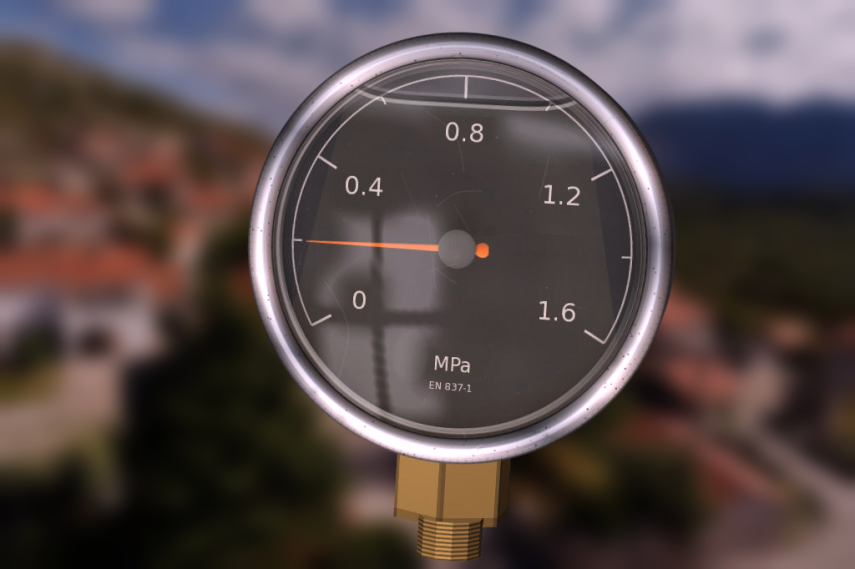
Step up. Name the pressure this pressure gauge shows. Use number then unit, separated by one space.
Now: 0.2 MPa
